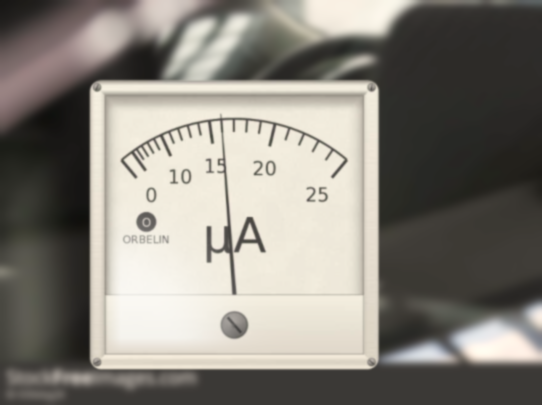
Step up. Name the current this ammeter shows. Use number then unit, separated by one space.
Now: 16 µA
